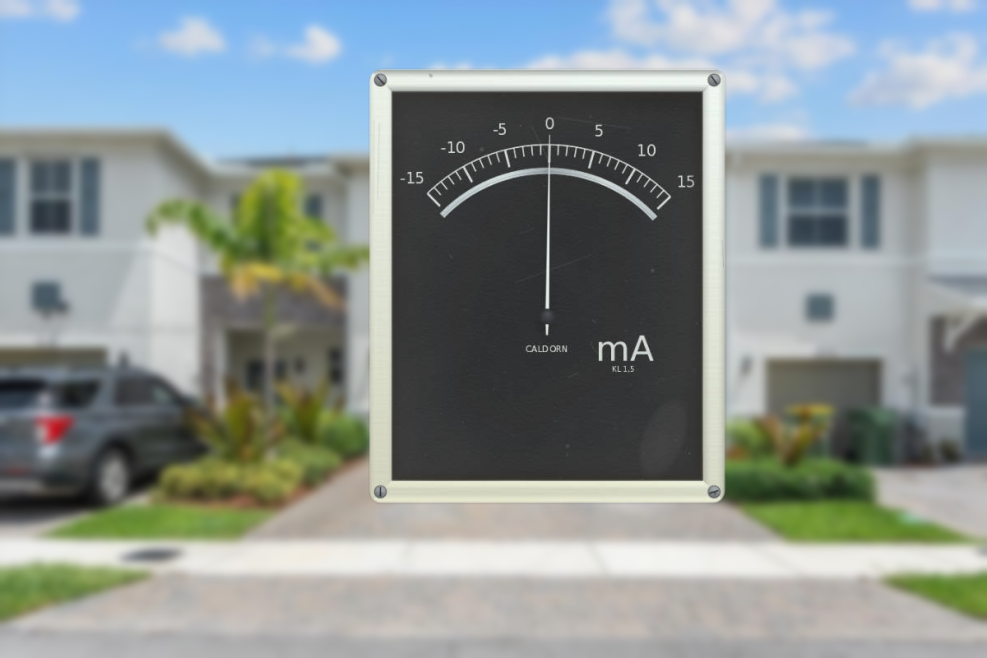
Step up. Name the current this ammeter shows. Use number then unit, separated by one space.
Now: 0 mA
